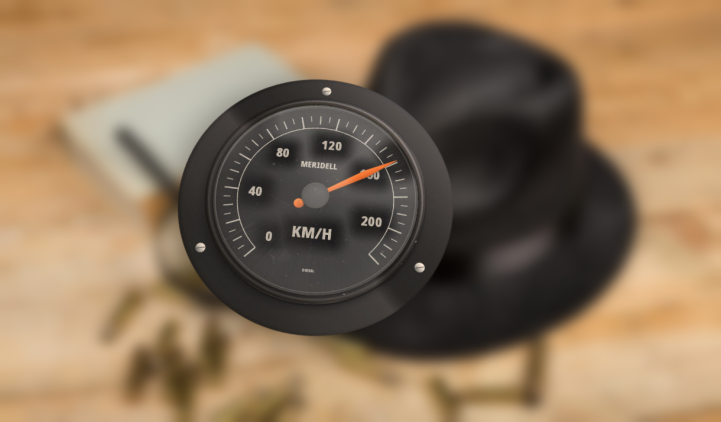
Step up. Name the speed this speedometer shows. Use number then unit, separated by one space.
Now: 160 km/h
